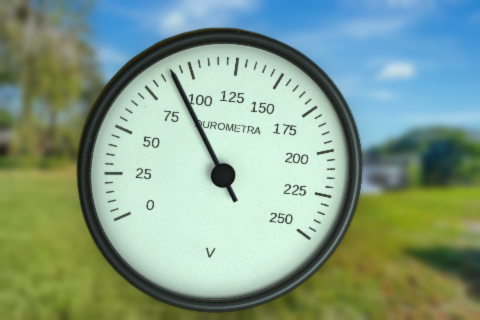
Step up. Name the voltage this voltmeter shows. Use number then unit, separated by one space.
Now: 90 V
